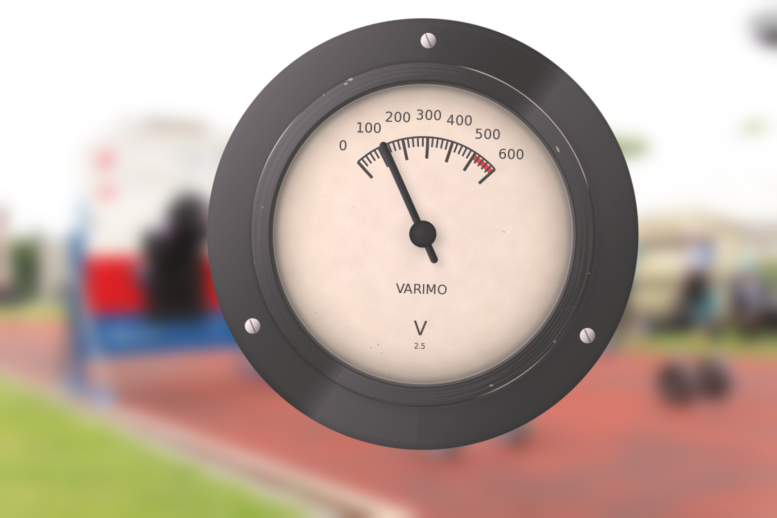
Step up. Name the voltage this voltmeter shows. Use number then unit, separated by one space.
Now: 120 V
